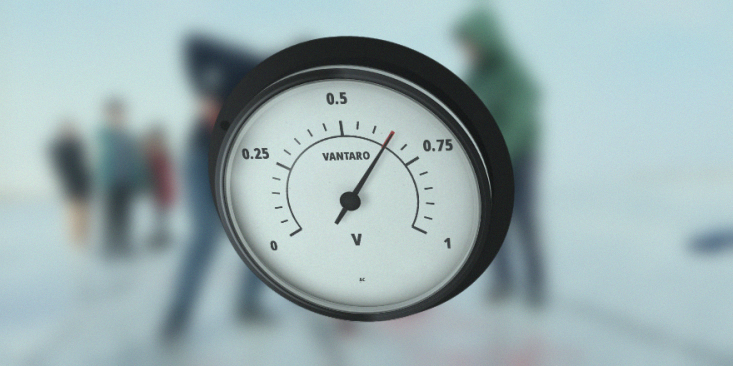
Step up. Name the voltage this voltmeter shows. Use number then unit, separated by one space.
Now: 0.65 V
